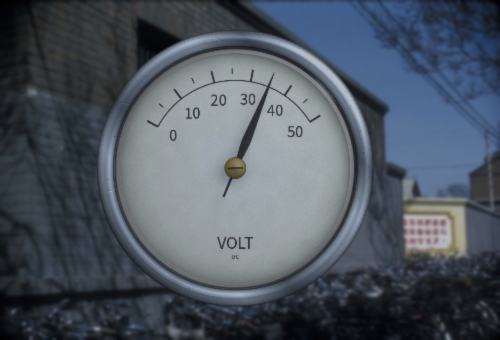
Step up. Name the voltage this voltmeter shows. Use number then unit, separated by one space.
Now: 35 V
